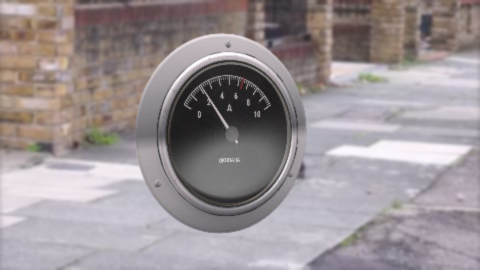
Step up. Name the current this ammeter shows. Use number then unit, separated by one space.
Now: 2 A
